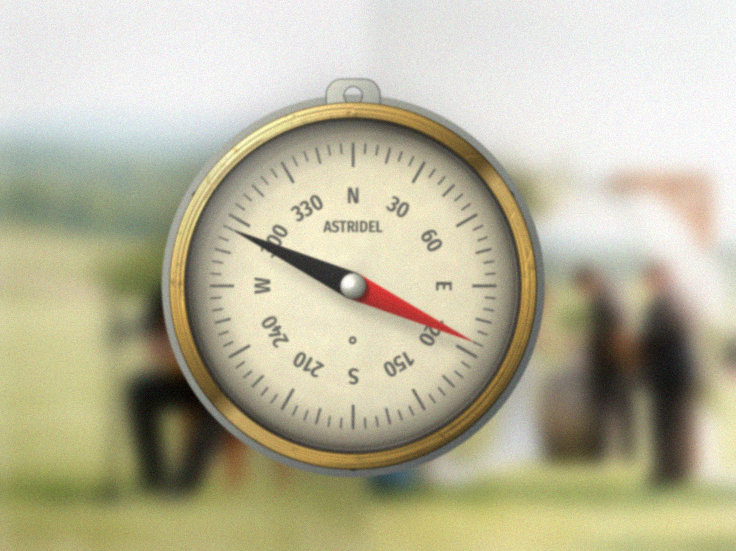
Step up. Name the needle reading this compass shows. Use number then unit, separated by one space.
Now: 115 °
